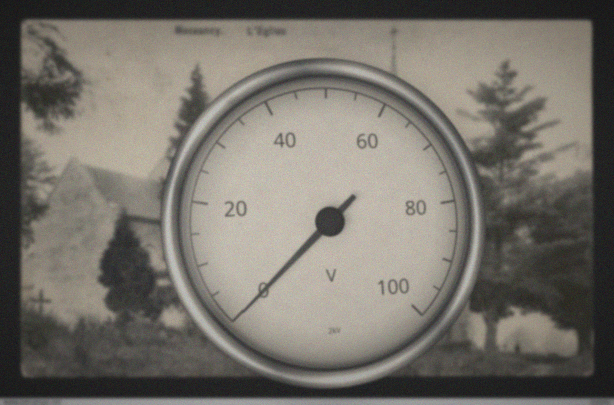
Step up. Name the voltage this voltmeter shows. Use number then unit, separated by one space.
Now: 0 V
